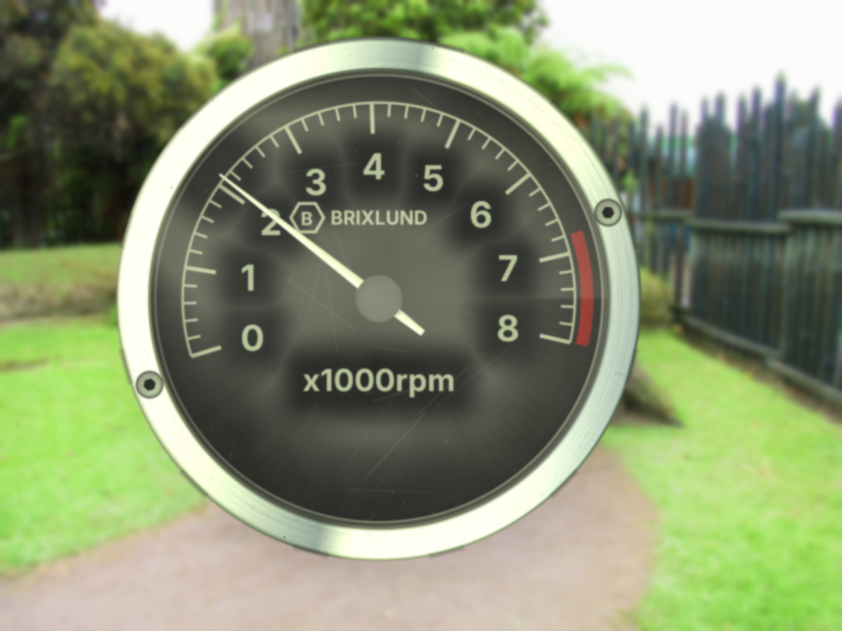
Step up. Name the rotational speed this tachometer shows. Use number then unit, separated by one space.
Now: 2100 rpm
